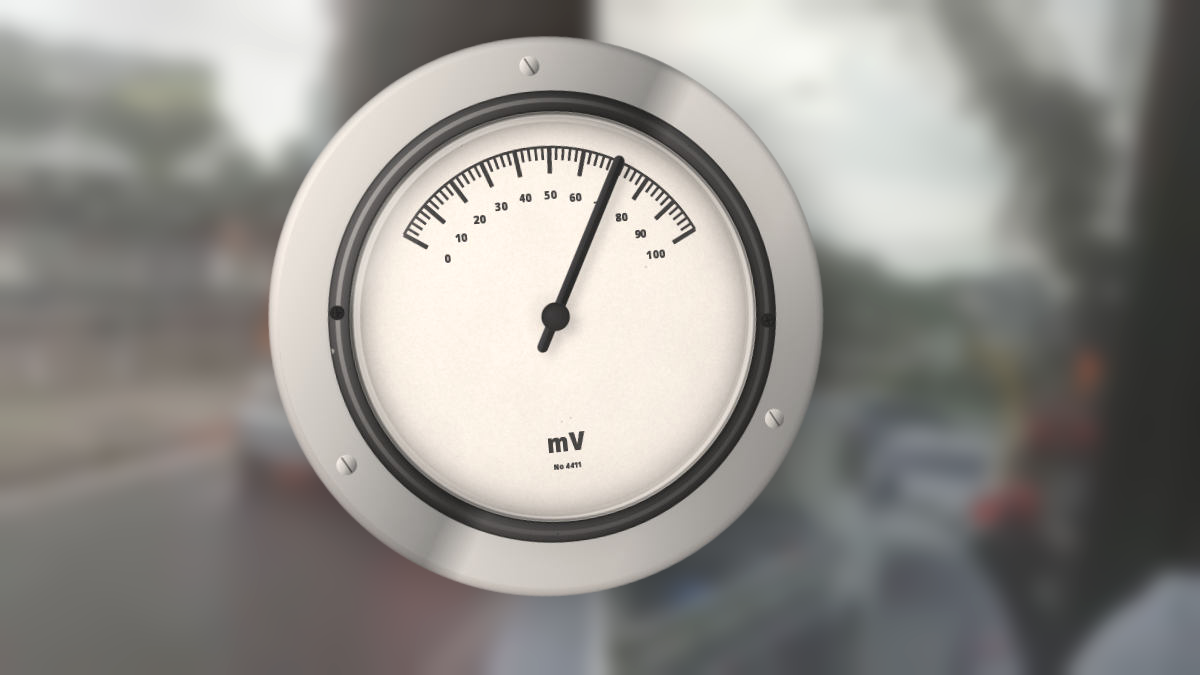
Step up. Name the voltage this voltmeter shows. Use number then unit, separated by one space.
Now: 70 mV
